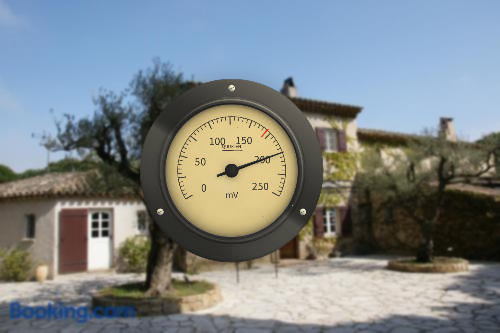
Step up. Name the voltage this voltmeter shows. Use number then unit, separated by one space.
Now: 200 mV
